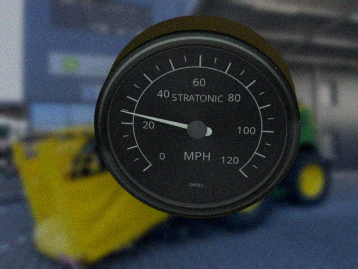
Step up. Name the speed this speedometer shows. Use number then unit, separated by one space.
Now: 25 mph
